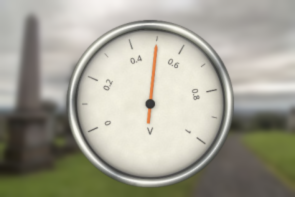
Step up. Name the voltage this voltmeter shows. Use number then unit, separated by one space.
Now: 0.5 V
